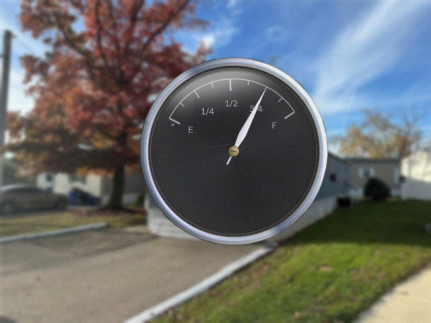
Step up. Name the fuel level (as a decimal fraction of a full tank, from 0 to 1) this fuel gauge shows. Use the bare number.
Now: 0.75
